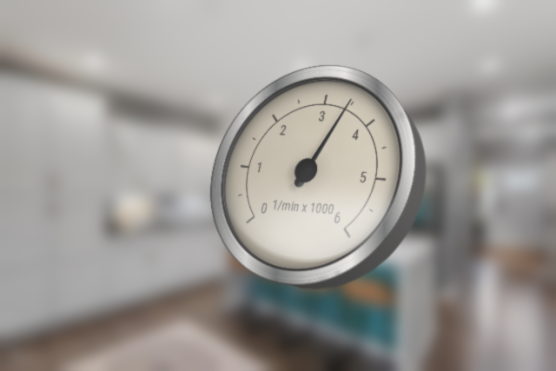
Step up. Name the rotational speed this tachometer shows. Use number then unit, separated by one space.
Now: 3500 rpm
